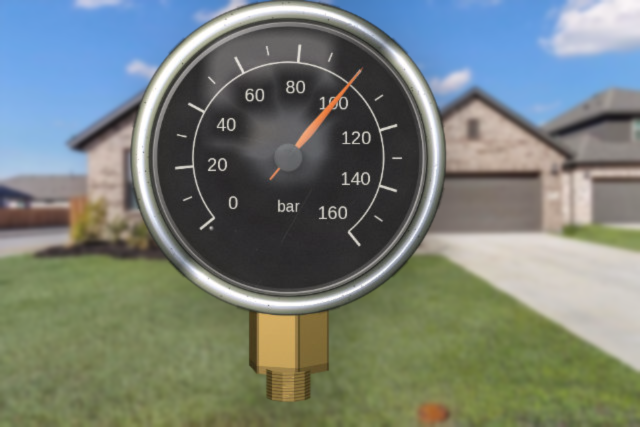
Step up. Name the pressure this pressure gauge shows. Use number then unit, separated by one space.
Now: 100 bar
